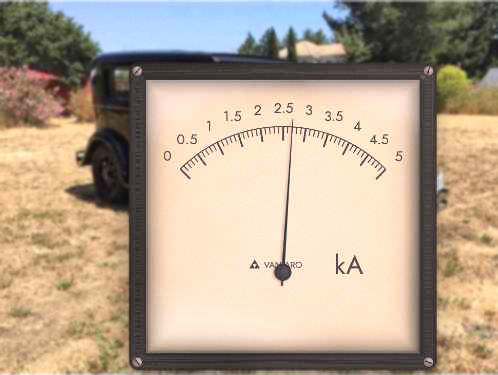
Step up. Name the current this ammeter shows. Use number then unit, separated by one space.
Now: 2.7 kA
